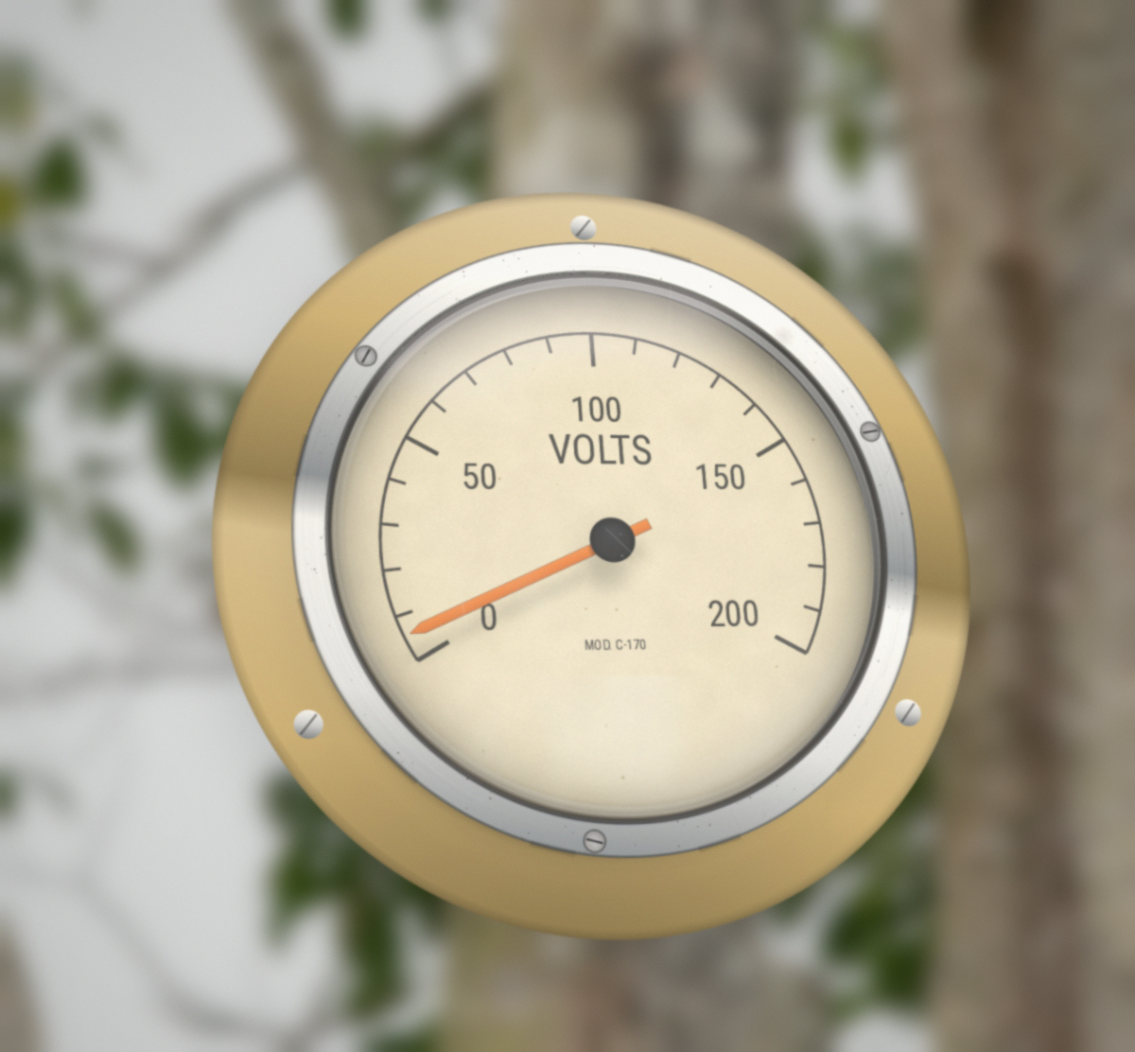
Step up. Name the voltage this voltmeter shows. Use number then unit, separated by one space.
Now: 5 V
